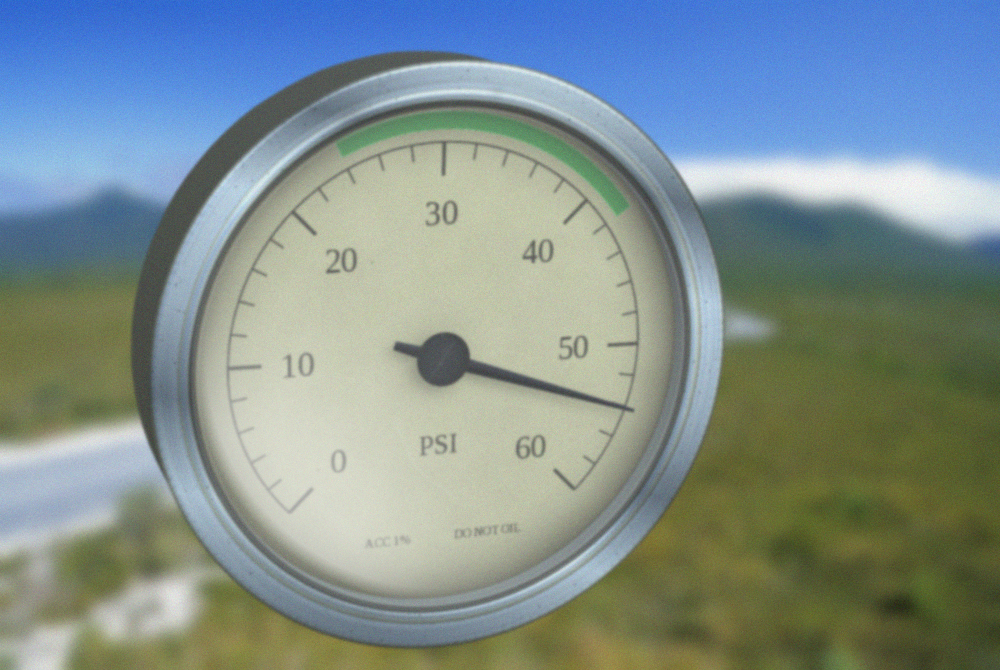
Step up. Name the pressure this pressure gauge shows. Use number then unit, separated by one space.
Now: 54 psi
